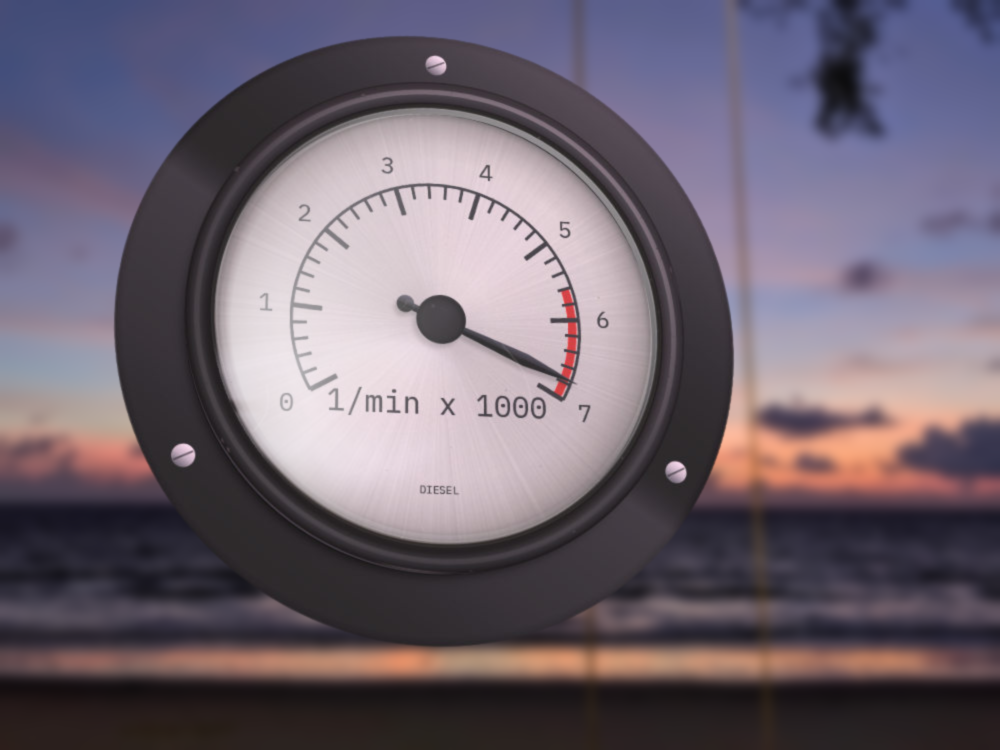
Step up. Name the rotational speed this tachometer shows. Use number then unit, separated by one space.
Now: 6800 rpm
